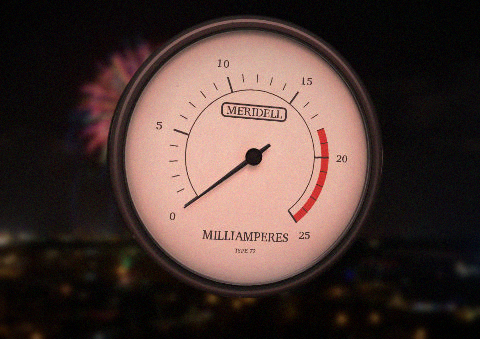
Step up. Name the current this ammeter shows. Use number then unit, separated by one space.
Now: 0 mA
